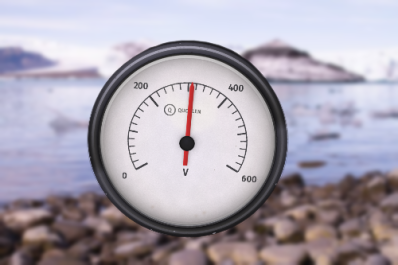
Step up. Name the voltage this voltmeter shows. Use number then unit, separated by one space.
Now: 310 V
